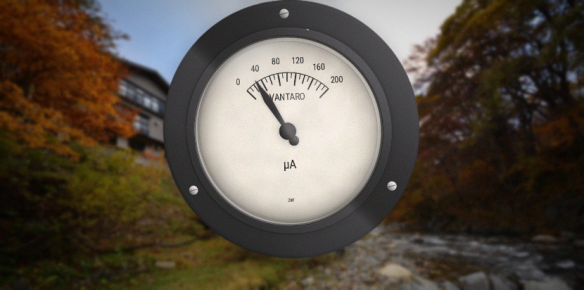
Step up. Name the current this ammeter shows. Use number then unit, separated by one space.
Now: 30 µA
